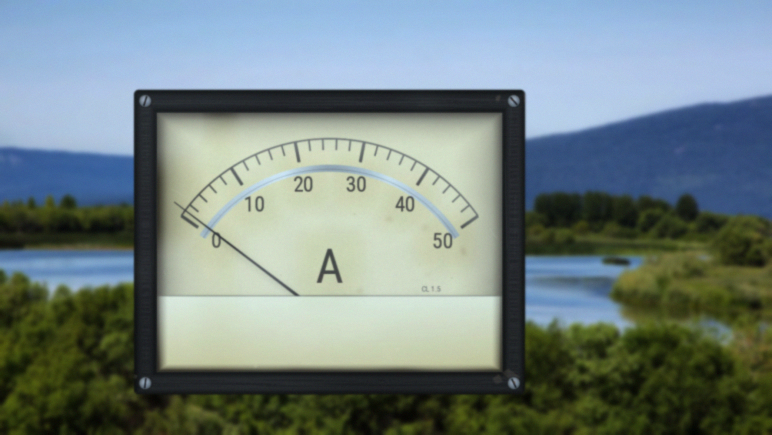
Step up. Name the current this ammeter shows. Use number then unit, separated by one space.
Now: 1 A
